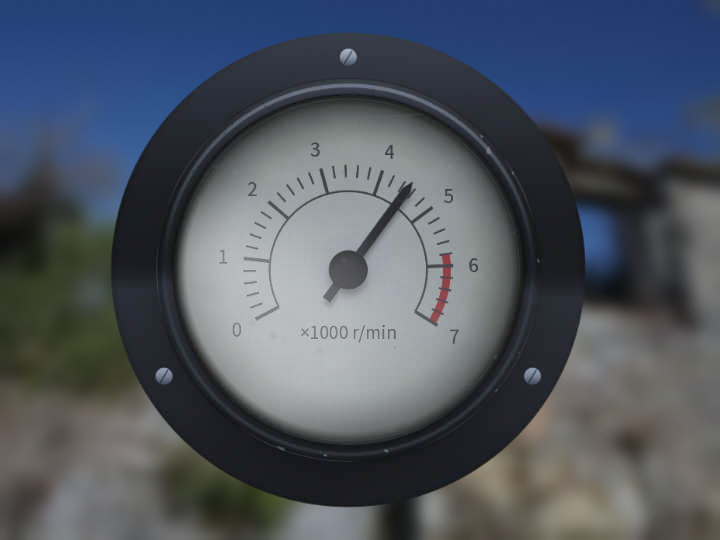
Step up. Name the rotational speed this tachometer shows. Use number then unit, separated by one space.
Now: 4500 rpm
